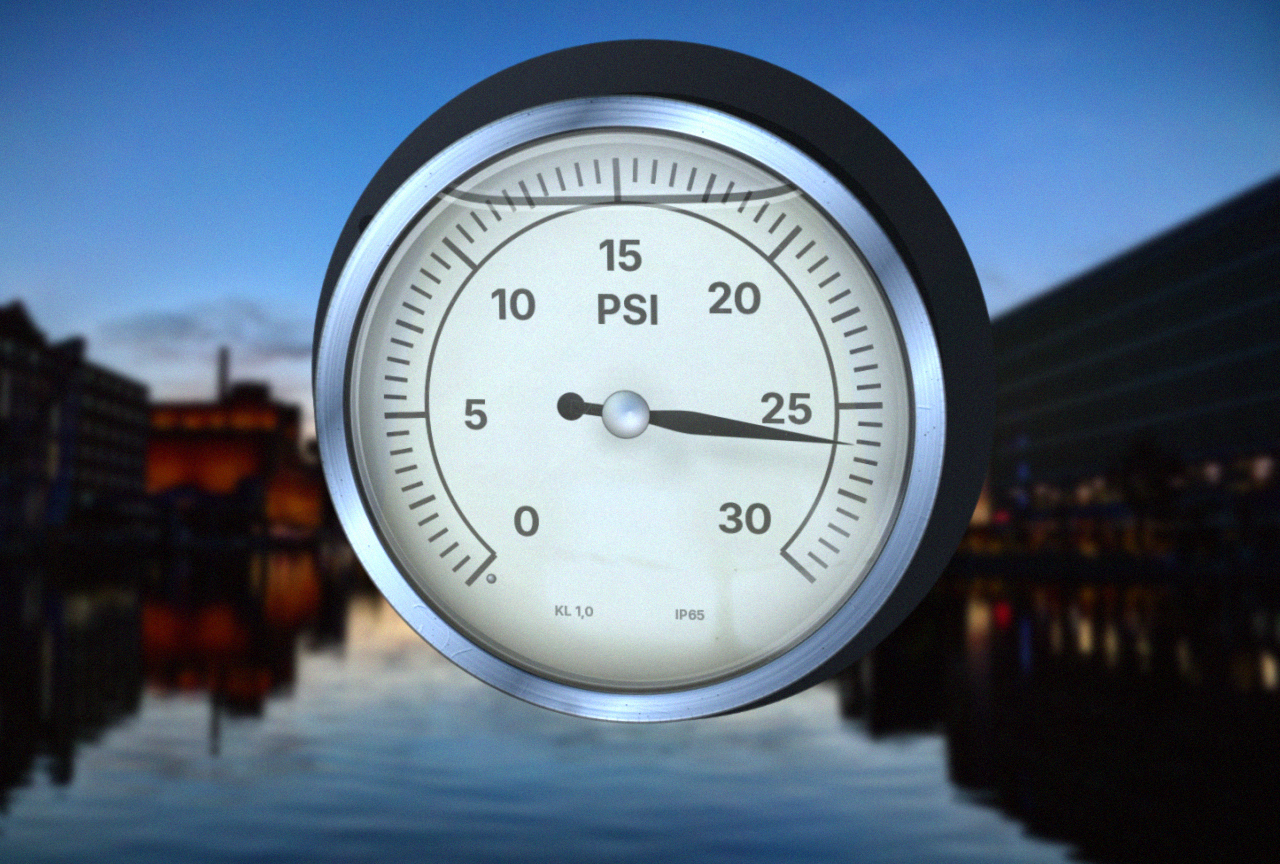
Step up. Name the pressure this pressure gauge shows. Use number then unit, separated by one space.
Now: 26 psi
